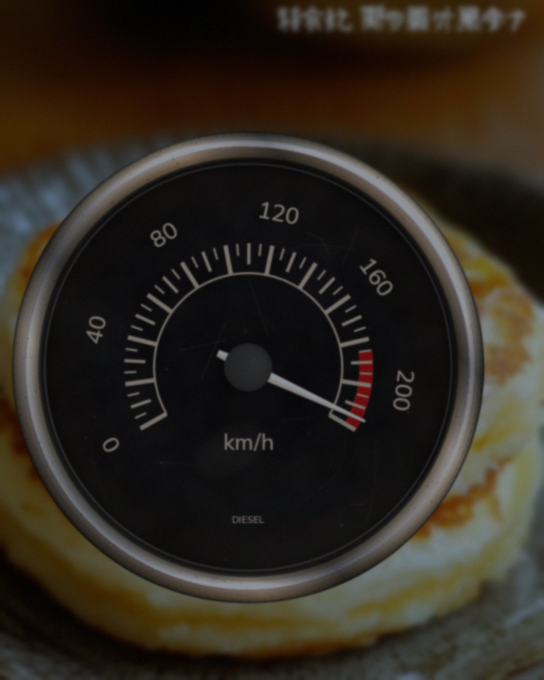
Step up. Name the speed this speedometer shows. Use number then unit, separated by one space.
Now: 215 km/h
